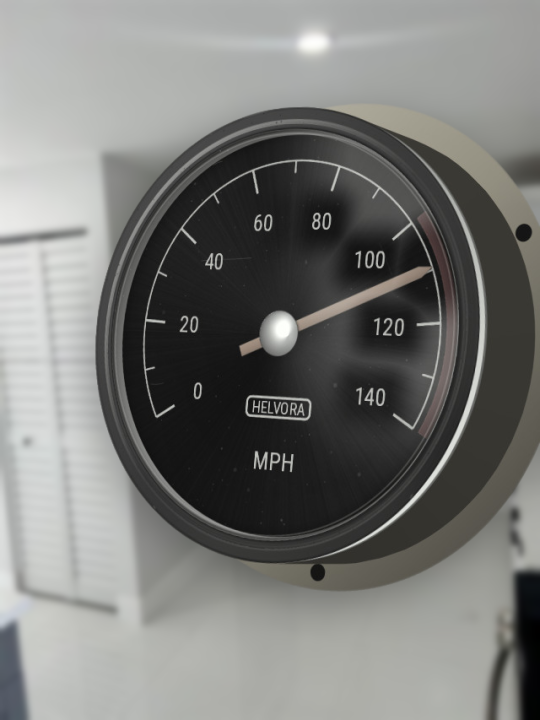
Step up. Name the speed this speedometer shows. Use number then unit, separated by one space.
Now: 110 mph
